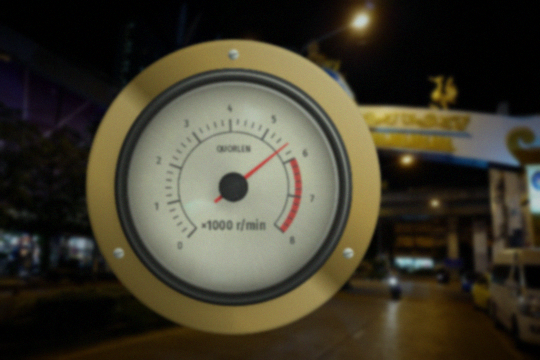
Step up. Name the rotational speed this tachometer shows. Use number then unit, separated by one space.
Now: 5600 rpm
